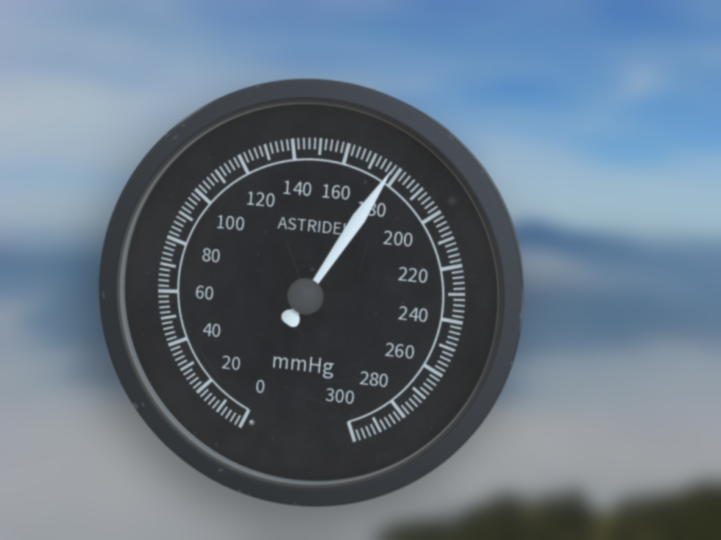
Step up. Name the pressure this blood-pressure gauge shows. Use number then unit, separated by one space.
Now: 178 mmHg
